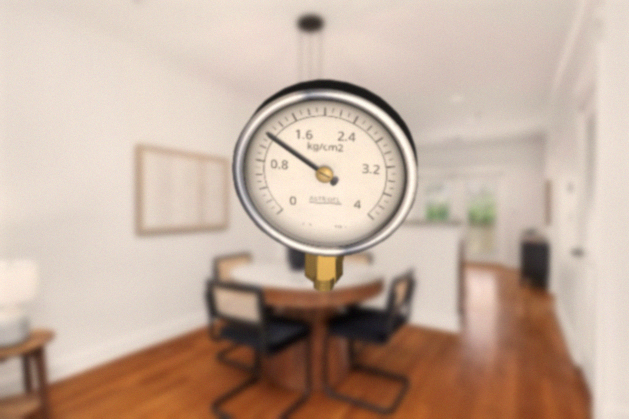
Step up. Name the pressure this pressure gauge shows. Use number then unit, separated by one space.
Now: 1.2 kg/cm²
